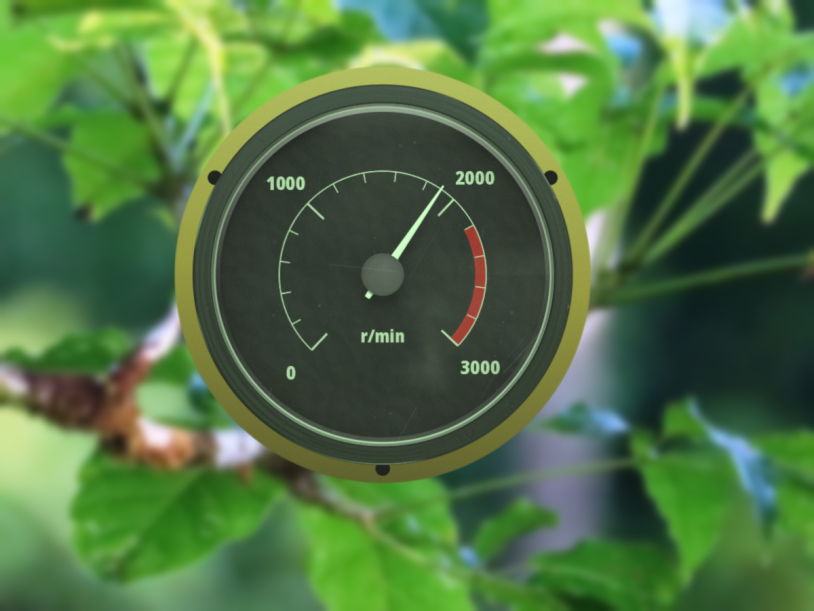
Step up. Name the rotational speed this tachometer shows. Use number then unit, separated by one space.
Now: 1900 rpm
